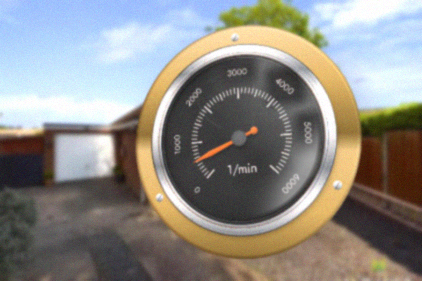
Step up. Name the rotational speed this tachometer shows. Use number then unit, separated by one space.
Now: 500 rpm
